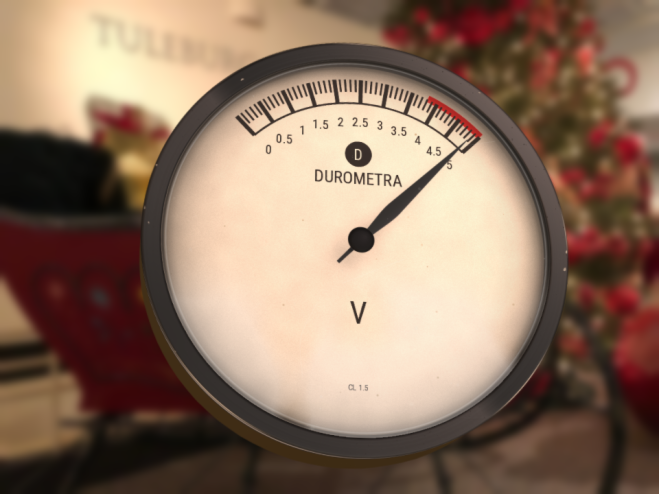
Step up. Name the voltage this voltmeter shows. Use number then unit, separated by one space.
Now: 4.9 V
